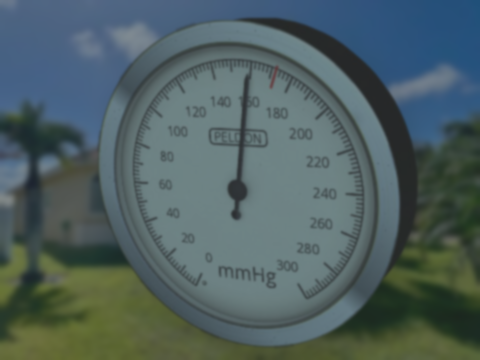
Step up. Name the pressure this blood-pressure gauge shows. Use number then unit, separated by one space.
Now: 160 mmHg
